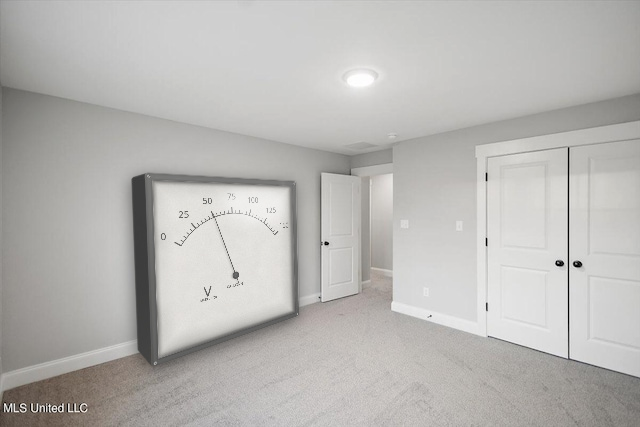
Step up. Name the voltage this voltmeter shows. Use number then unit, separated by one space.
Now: 50 V
